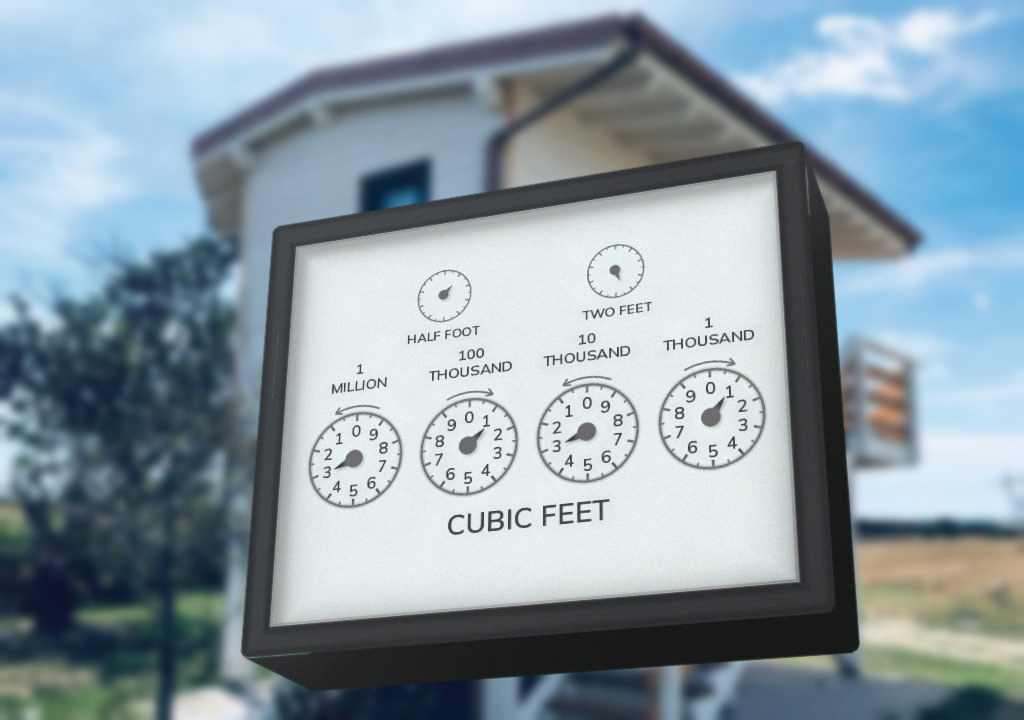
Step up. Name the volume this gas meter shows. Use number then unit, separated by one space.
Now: 313100 ft³
